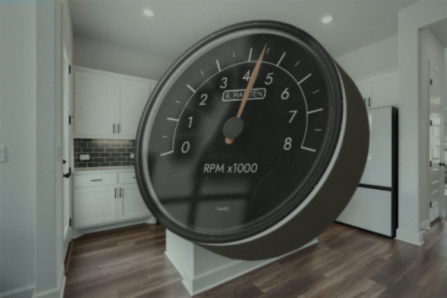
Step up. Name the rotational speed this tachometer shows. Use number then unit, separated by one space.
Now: 4500 rpm
